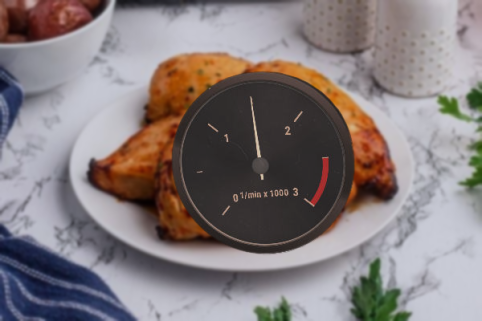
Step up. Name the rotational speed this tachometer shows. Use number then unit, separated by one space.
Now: 1500 rpm
